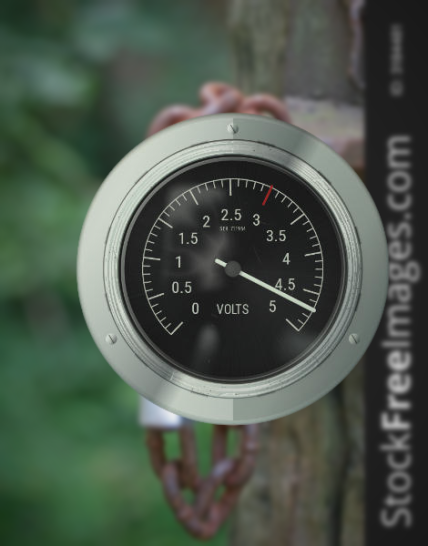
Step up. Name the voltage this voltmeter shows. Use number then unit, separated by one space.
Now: 4.7 V
